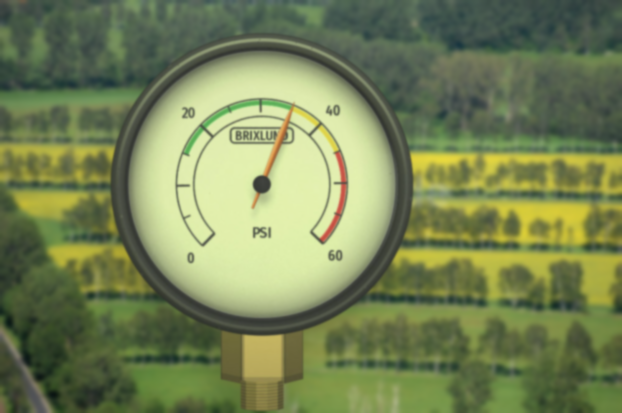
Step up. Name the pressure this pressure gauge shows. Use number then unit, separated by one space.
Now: 35 psi
